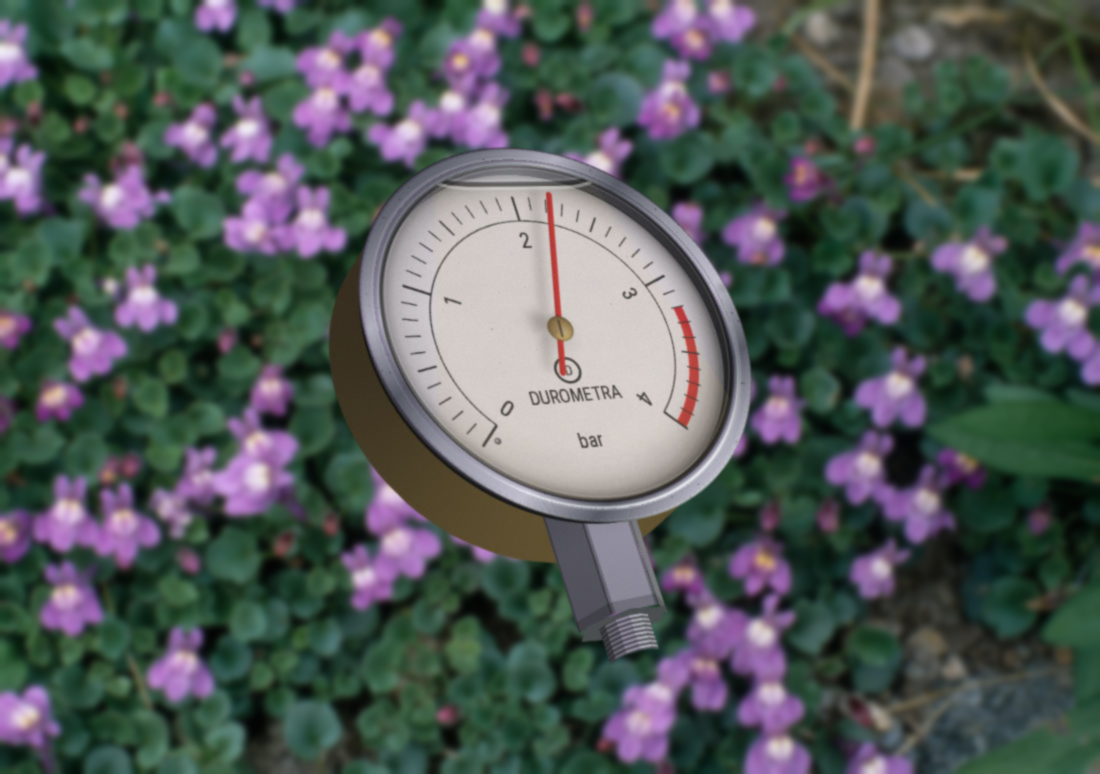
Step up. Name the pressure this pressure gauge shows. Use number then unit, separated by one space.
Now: 2.2 bar
